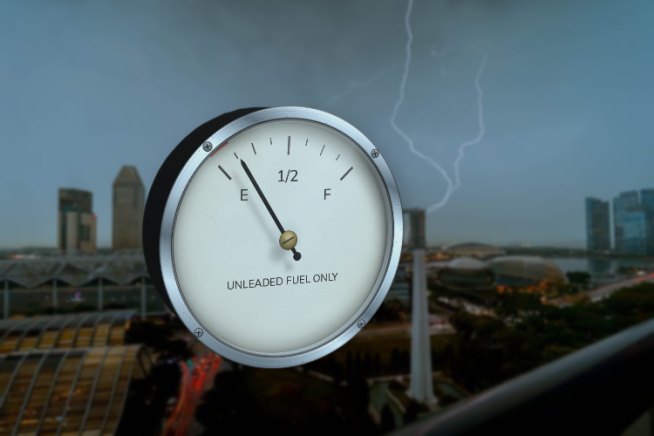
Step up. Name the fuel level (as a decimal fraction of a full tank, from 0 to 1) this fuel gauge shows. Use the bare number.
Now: 0.125
